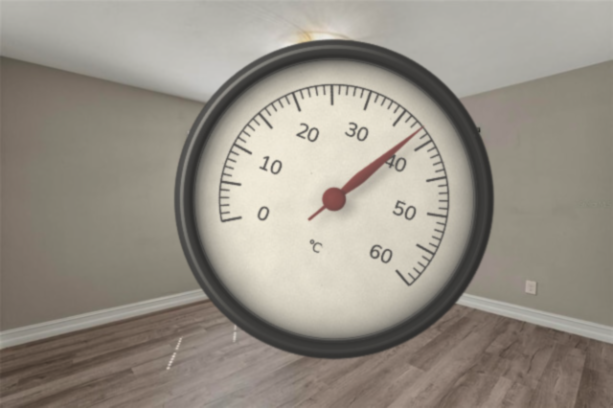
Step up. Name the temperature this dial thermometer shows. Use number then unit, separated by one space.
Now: 38 °C
